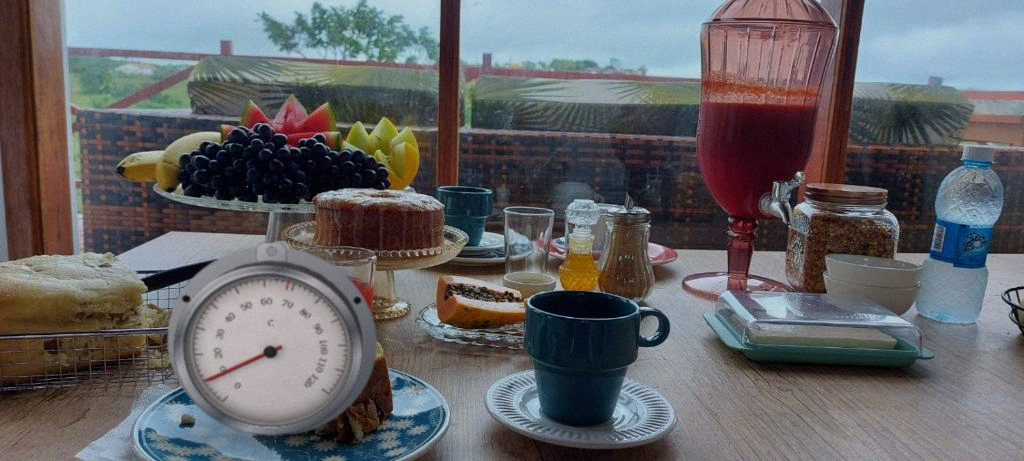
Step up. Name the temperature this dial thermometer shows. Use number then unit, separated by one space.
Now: 10 °C
